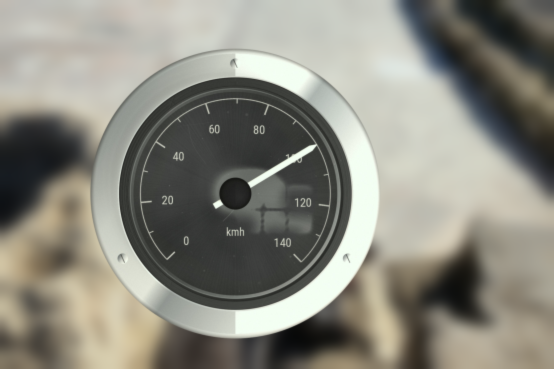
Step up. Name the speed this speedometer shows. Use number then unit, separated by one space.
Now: 100 km/h
